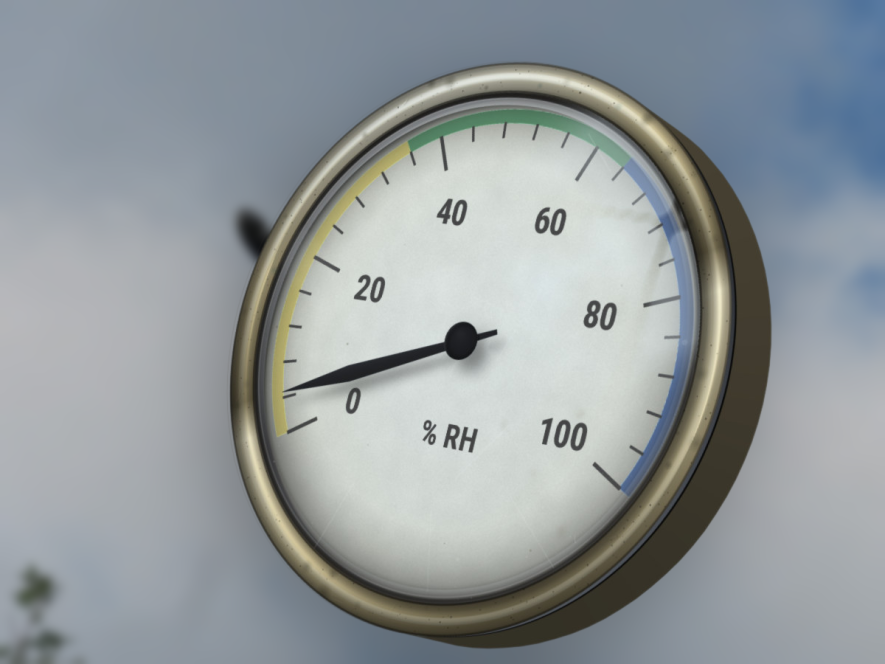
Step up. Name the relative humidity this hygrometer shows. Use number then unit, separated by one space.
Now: 4 %
